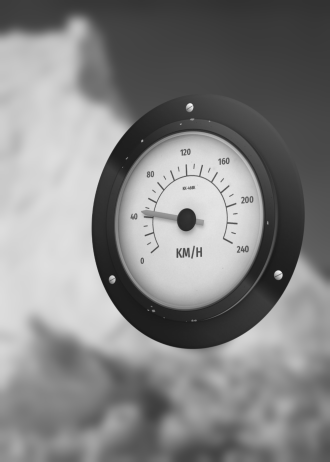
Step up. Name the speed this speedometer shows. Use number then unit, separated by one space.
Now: 45 km/h
